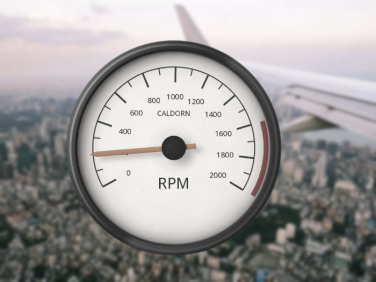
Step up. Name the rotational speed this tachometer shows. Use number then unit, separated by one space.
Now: 200 rpm
